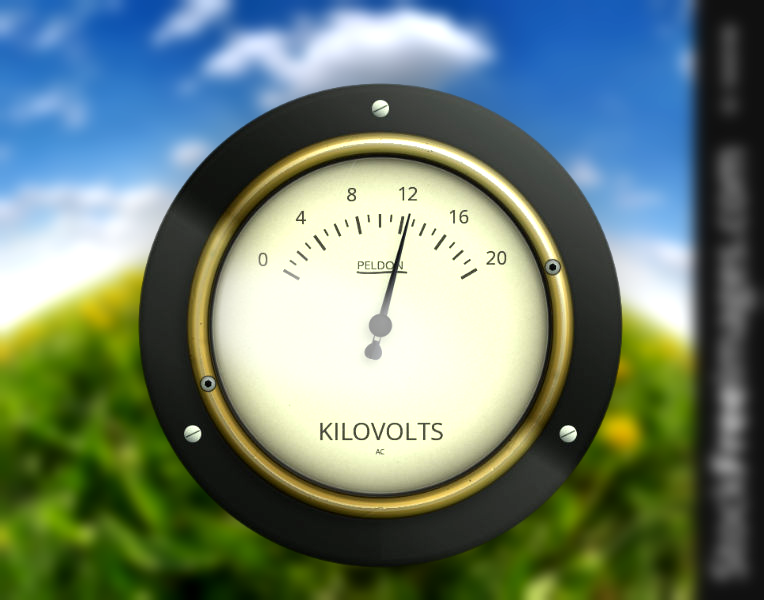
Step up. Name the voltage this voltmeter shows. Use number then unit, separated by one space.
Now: 12.5 kV
